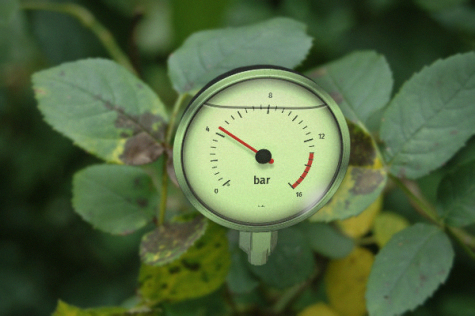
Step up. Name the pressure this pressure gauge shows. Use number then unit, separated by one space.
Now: 4.5 bar
